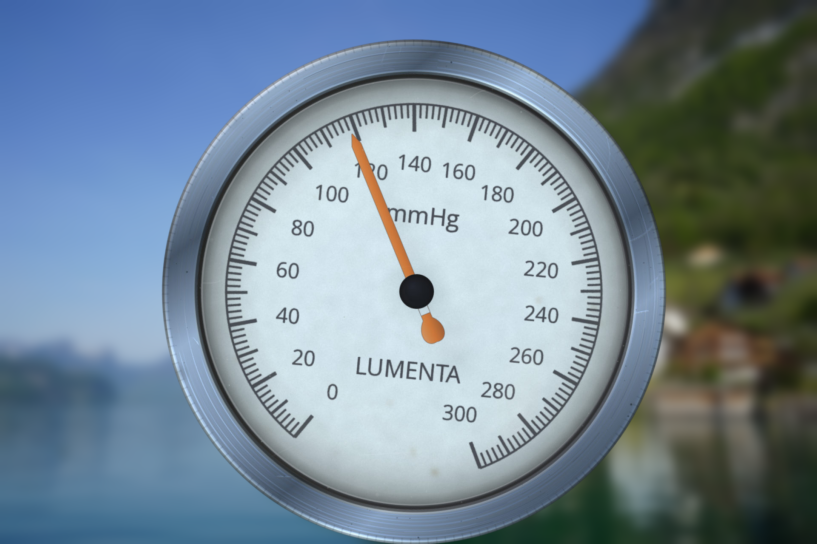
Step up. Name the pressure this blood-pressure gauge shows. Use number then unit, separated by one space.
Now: 118 mmHg
